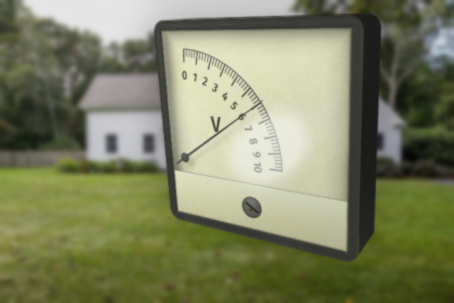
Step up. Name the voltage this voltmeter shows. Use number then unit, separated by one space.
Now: 6 V
